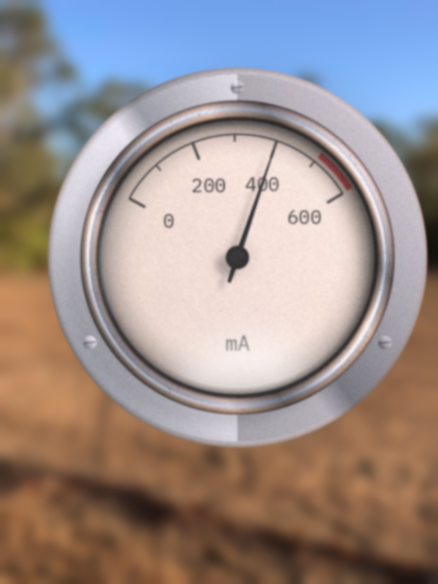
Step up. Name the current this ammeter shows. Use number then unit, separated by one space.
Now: 400 mA
